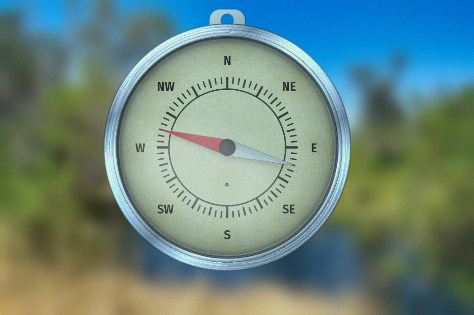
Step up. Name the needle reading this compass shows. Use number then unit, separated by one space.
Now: 285 °
